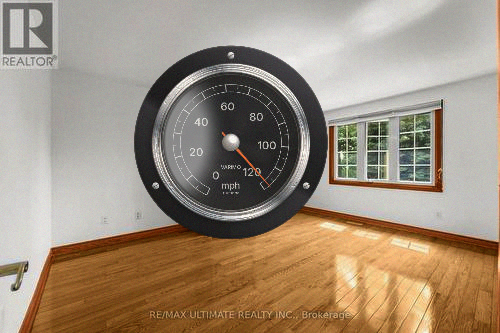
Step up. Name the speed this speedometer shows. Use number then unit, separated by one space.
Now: 117.5 mph
